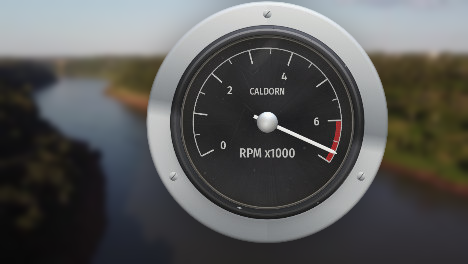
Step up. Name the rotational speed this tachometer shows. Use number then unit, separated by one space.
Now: 6750 rpm
